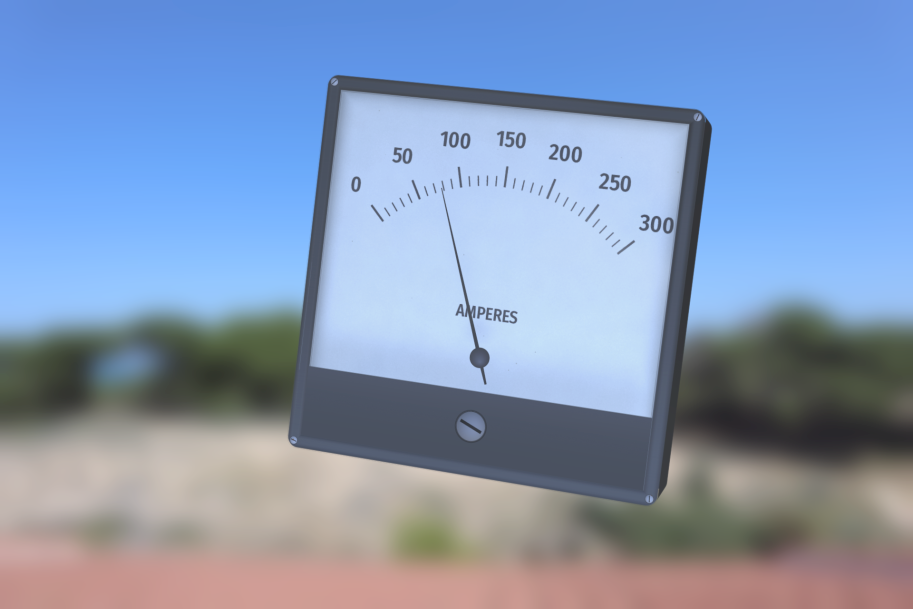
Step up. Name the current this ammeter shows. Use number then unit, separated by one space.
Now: 80 A
